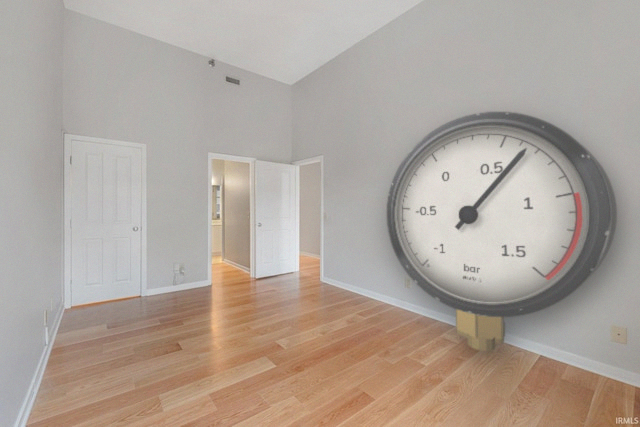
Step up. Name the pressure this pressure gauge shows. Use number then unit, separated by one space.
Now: 0.65 bar
